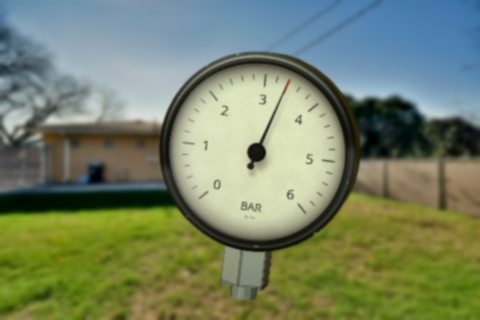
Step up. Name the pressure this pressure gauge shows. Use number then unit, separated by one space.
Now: 3.4 bar
